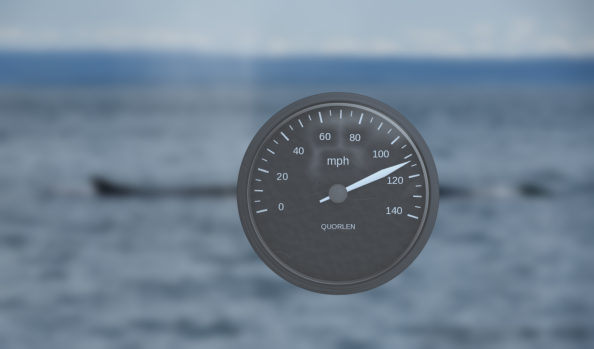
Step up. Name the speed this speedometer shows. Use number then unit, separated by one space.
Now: 112.5 mph
